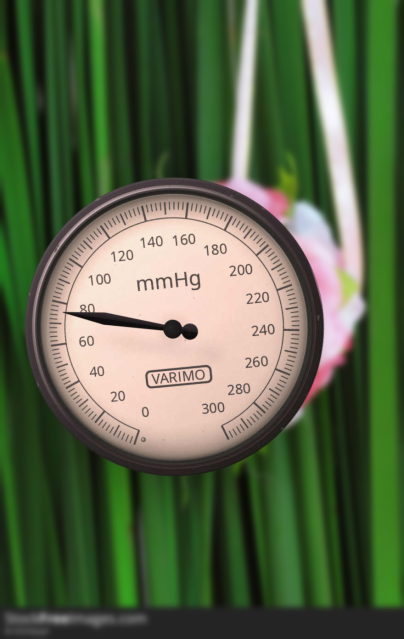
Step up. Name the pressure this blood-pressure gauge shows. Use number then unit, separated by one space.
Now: 76 mmHg
